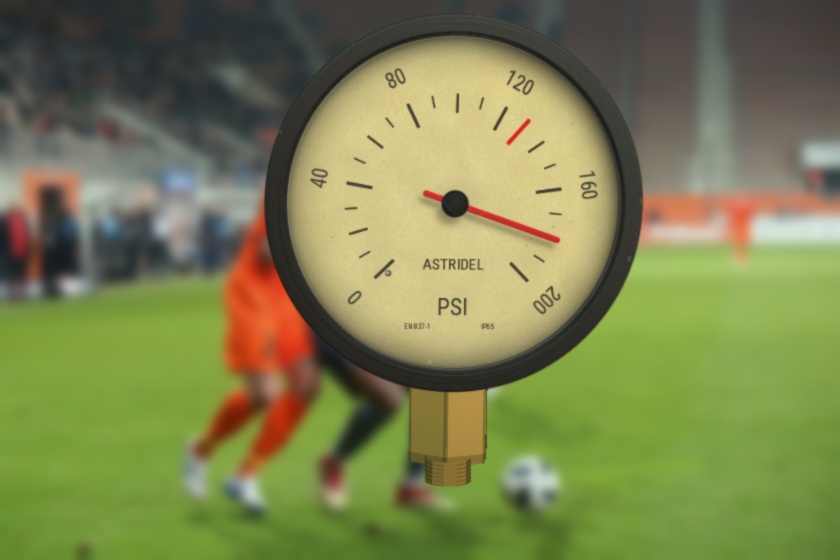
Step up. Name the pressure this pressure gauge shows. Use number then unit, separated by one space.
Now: 180 psi
